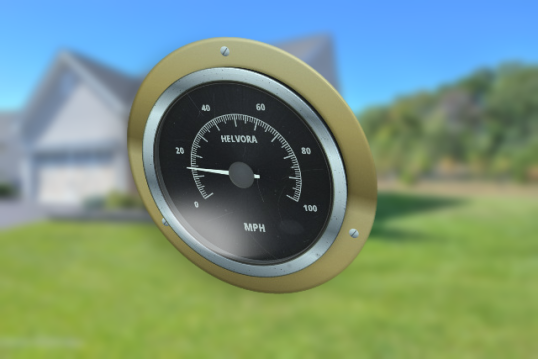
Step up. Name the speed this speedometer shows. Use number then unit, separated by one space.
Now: 15 mph
